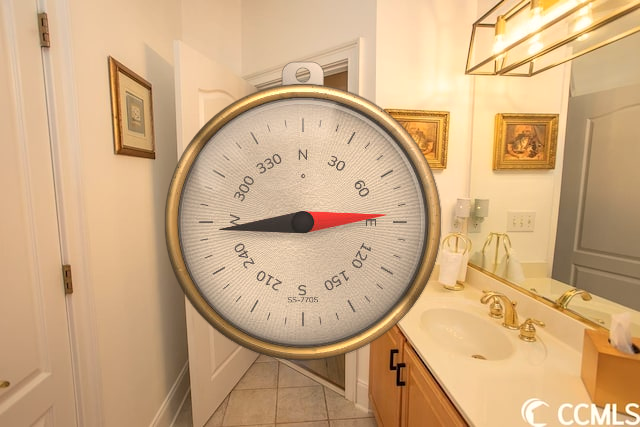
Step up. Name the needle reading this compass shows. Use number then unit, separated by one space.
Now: 85 °
